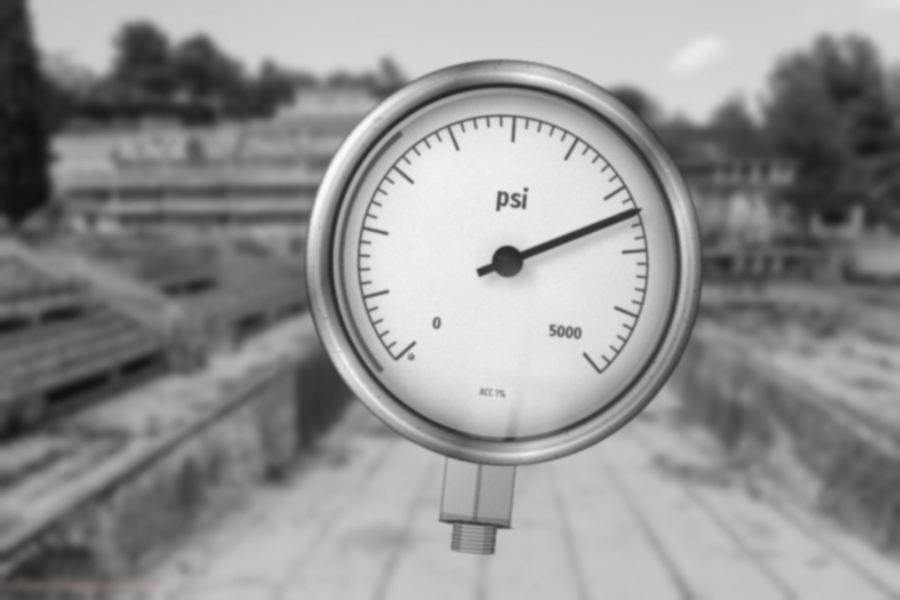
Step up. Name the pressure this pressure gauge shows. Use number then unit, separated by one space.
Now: 3700 psi
